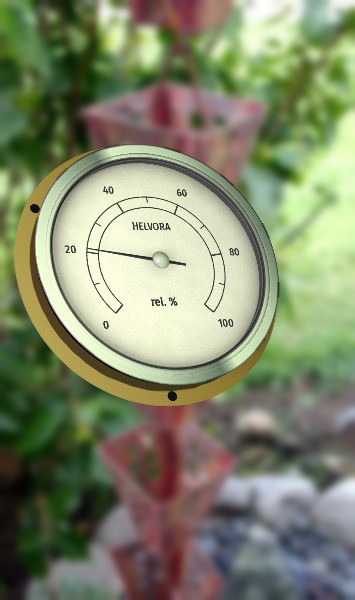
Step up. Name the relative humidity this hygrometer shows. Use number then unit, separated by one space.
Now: 20 %
